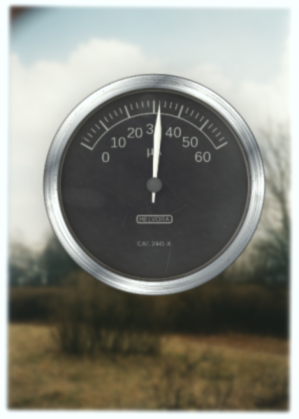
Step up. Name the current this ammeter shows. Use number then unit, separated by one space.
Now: 32 µA
